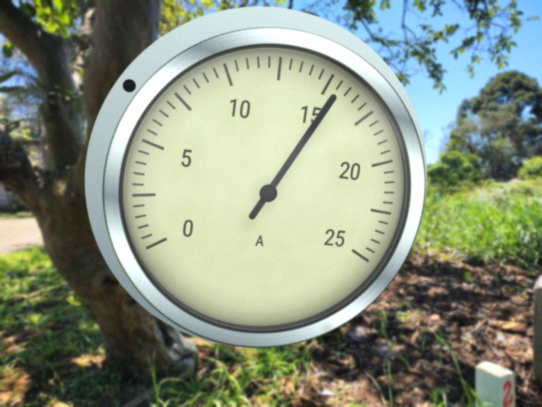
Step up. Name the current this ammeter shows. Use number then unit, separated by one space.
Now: 15.5 A
